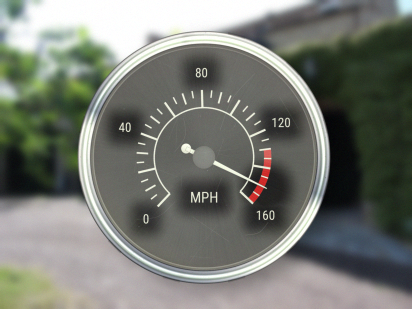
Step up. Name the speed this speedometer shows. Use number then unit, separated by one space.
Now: 150 mph
